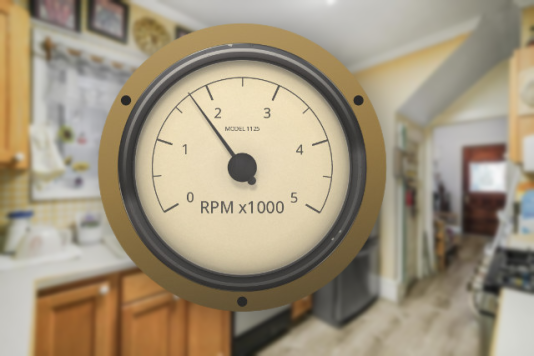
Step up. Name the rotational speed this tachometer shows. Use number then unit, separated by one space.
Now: 1750 rpm
